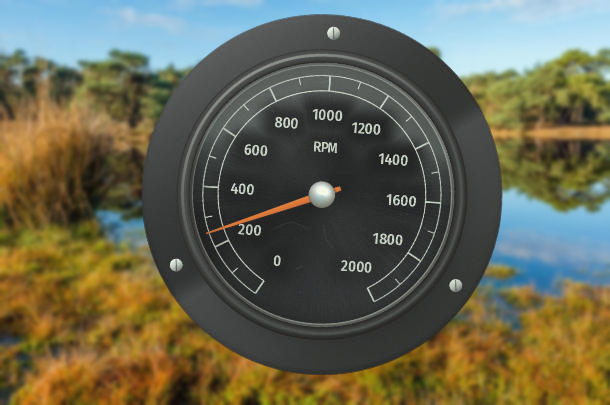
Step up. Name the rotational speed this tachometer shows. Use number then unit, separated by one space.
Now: 250 rpm
